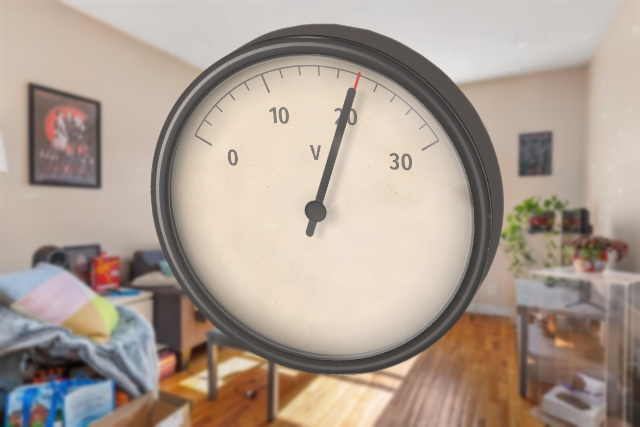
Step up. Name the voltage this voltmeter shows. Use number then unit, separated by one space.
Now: 20 V
